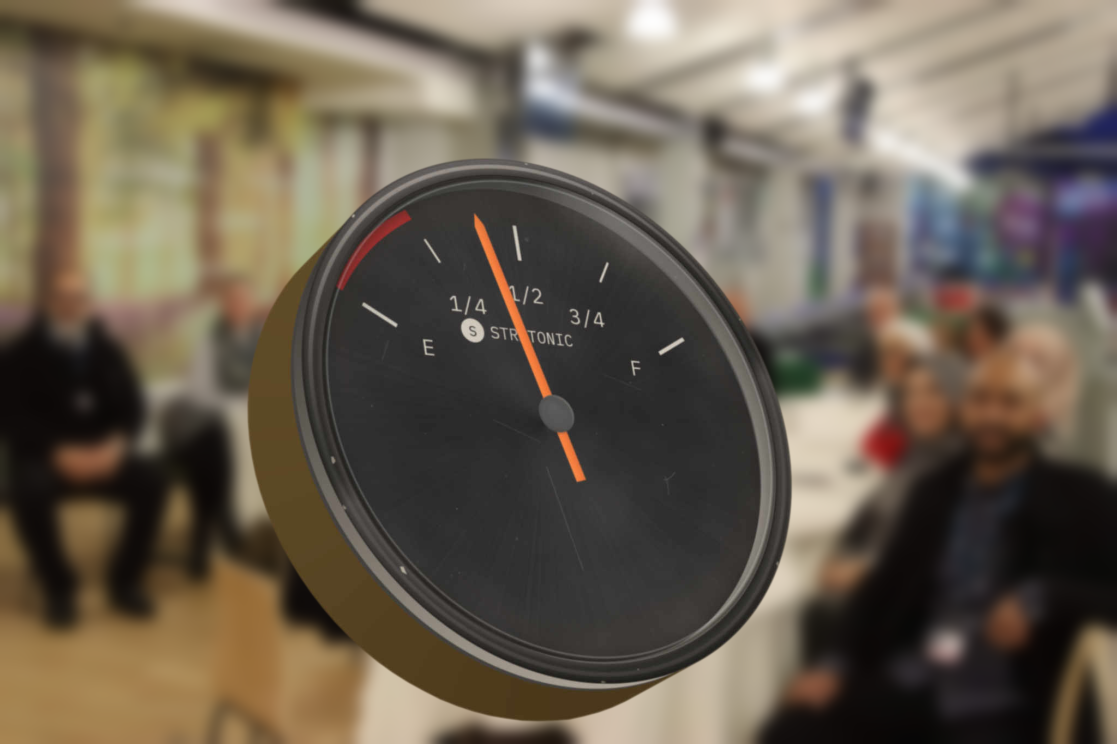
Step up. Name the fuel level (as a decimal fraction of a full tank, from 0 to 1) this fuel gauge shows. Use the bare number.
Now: 0.375
